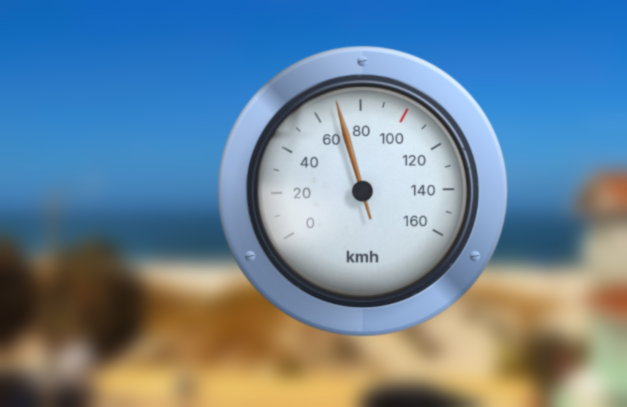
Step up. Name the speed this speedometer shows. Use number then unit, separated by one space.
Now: 70 km/h
